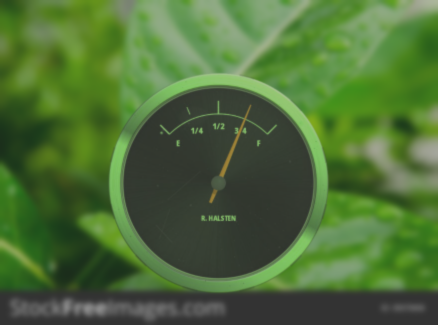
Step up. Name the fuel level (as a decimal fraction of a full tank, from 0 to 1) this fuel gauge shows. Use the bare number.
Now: 0.75
